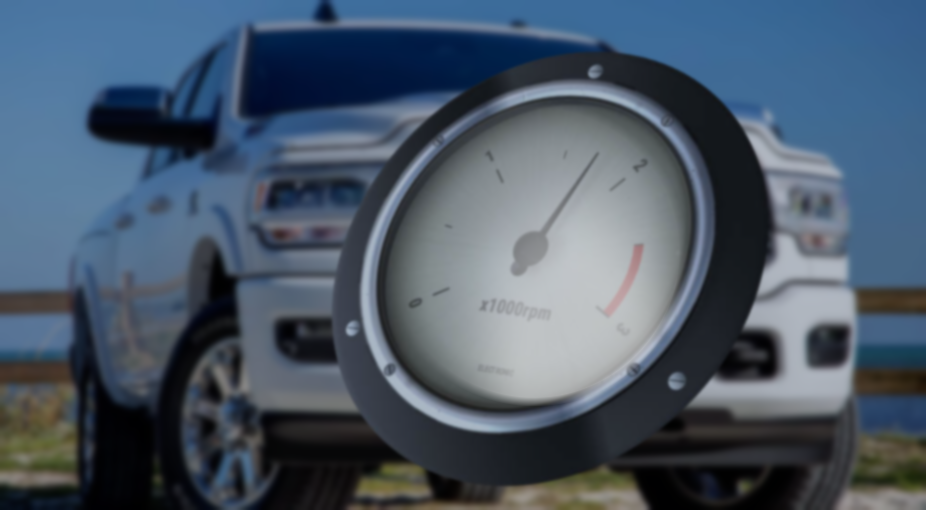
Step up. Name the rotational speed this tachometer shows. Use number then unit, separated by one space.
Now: 1750 rpm
